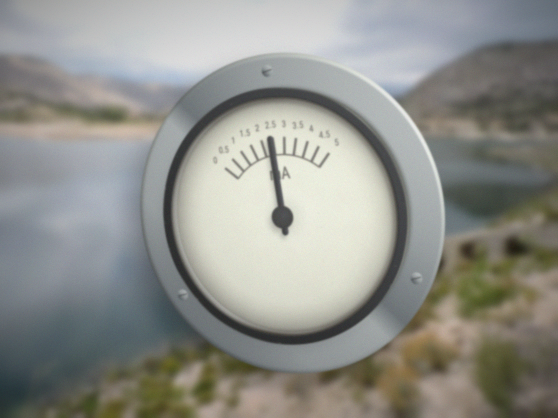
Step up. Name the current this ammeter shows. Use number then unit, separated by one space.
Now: 2.5 mA
